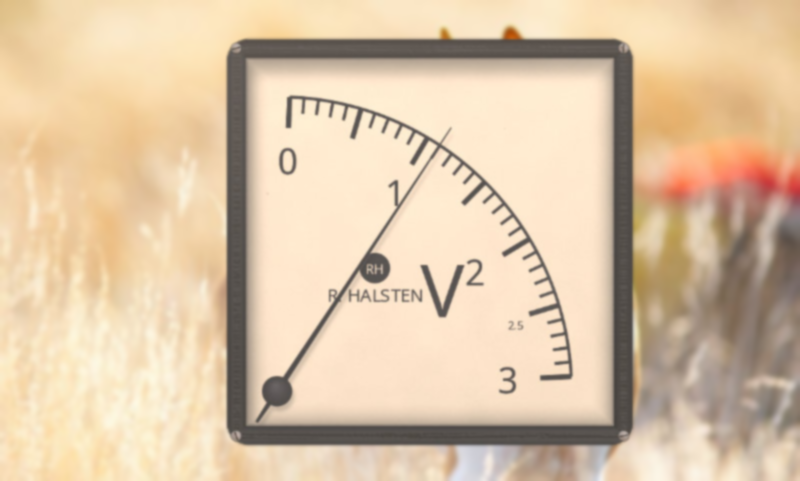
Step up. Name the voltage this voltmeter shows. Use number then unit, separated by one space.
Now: 1.1 V
